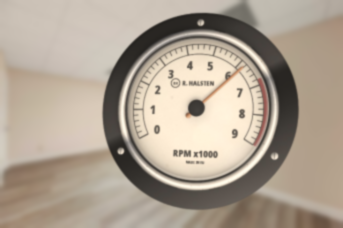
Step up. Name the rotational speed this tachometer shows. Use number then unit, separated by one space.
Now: 6200 rpm
